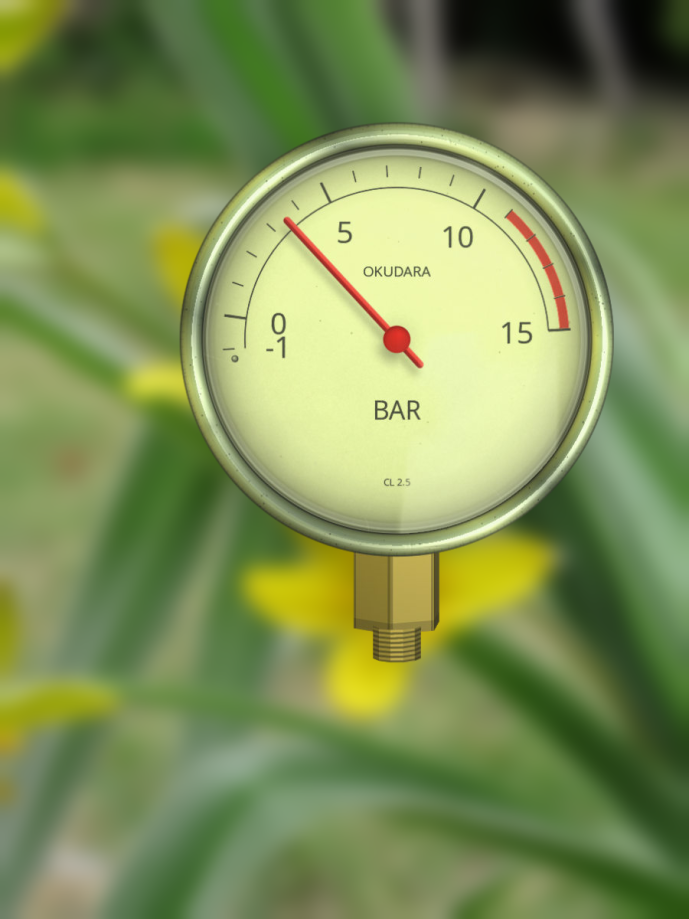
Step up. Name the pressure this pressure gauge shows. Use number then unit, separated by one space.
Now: 3.5 bar
